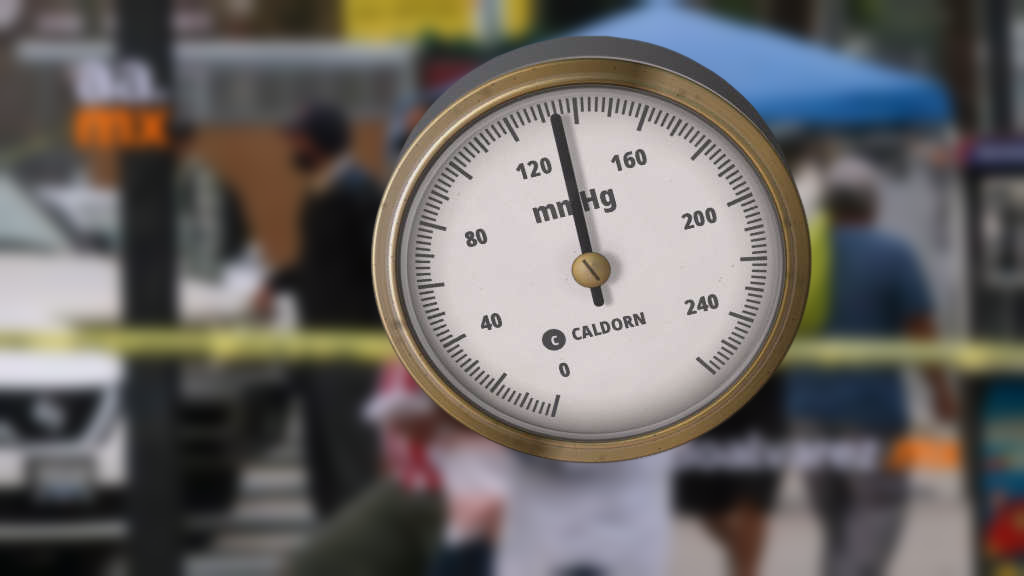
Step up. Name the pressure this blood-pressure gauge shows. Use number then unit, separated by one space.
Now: 134 mmHg
